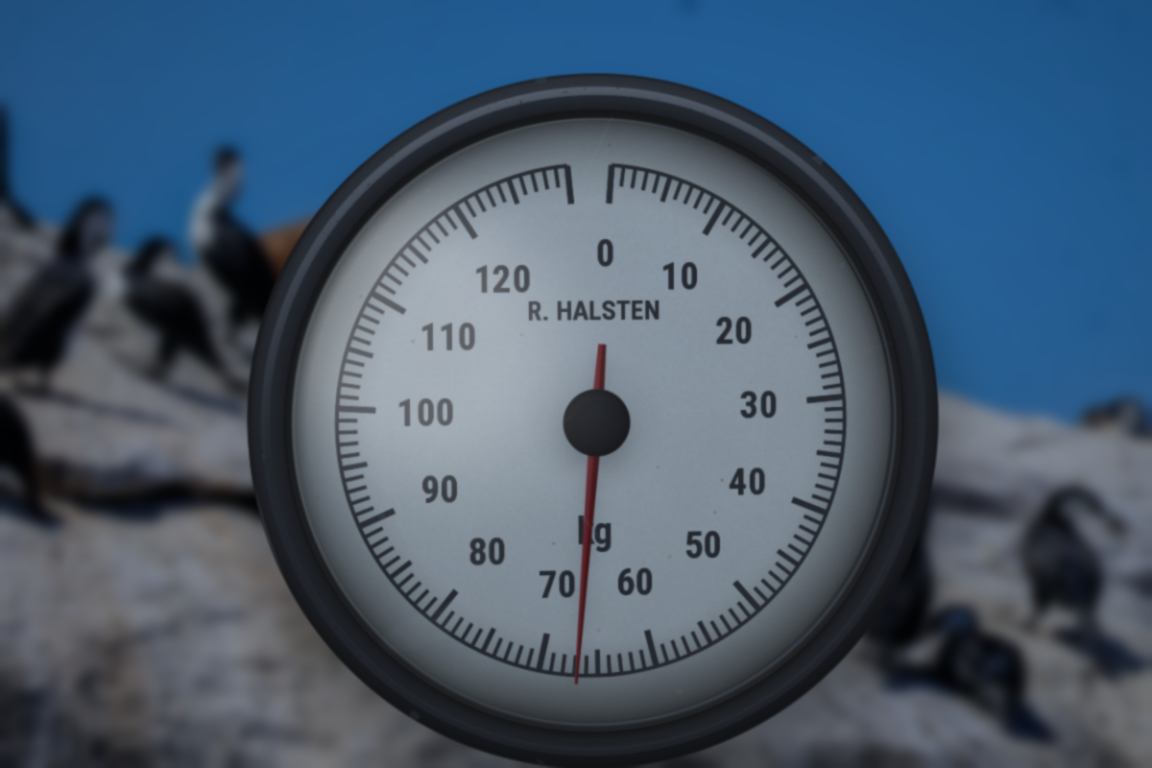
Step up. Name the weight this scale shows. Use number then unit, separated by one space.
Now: 67 kg
